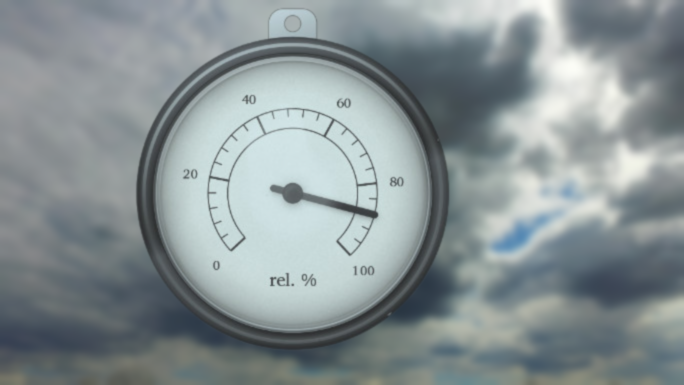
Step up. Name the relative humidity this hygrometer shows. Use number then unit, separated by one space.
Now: 88 %
